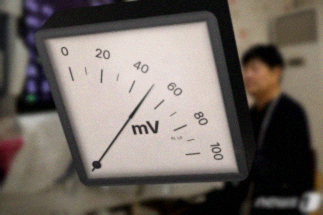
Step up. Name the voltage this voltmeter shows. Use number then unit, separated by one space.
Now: 50 mV
